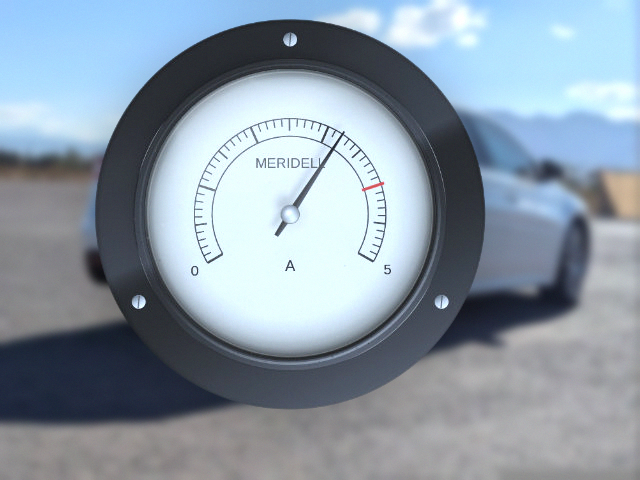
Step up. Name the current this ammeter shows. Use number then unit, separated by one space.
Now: 3.2 A
